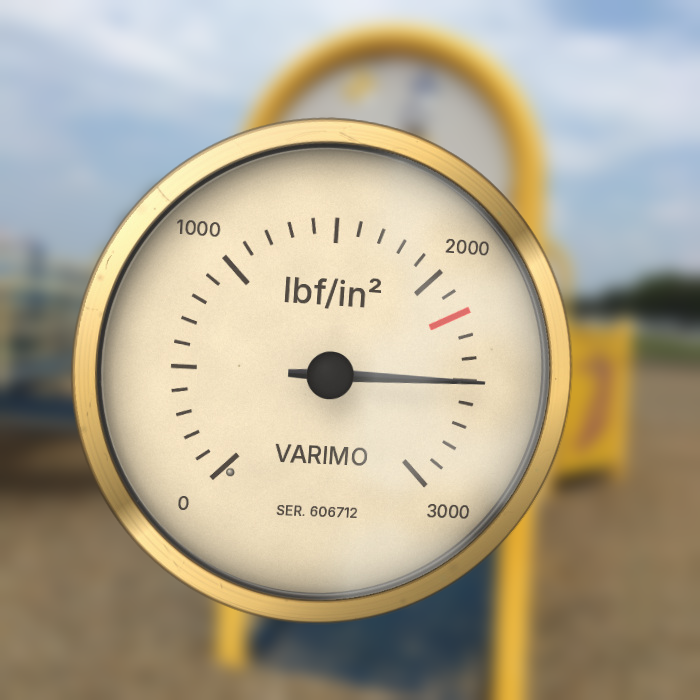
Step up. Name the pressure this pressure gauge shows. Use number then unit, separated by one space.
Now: 2500 psi
